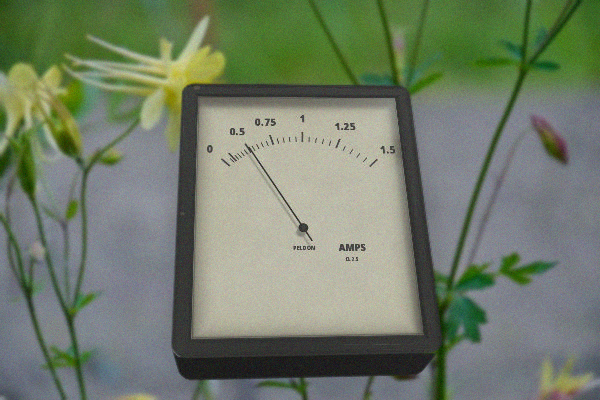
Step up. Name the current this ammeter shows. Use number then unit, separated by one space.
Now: 0.5 A
